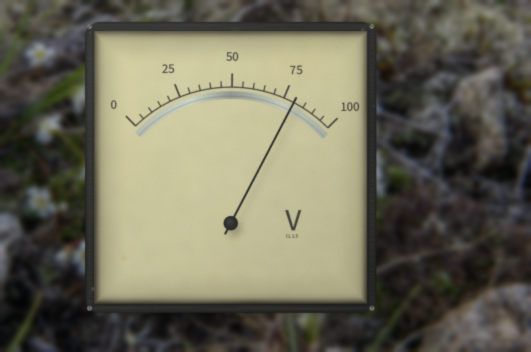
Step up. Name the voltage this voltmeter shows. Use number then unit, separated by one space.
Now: 80 V
